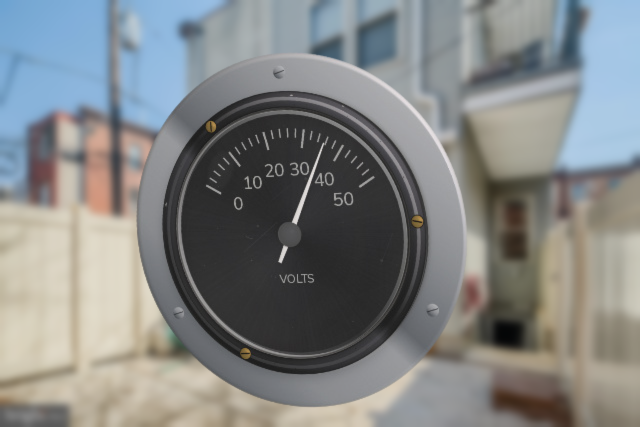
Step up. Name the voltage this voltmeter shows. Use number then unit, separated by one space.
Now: 36 V
